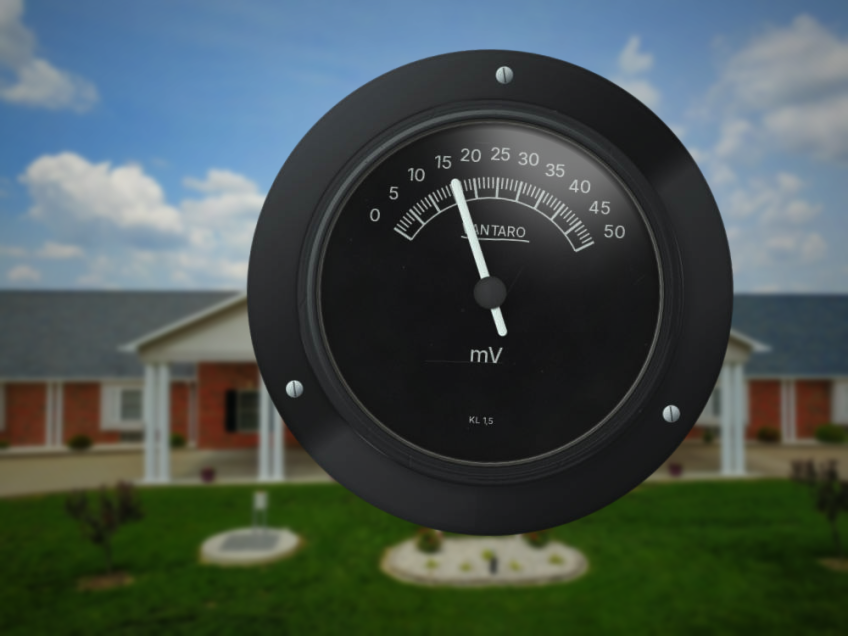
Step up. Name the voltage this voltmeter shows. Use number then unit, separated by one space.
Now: 16 mV
